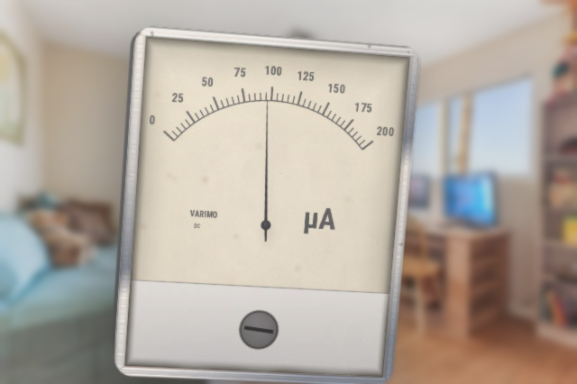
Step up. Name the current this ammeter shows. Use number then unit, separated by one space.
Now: 95 µA
